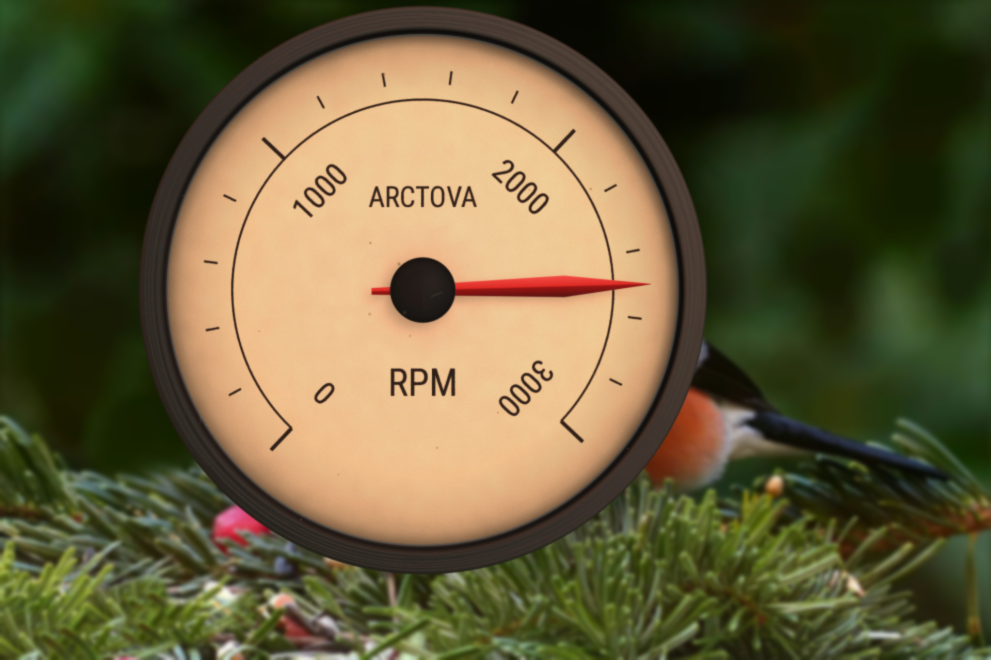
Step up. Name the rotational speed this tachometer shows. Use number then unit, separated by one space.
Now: 2500 rpm
